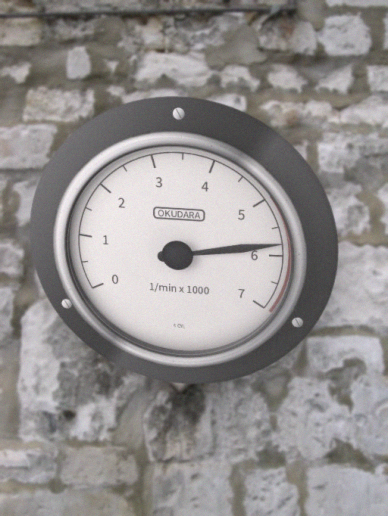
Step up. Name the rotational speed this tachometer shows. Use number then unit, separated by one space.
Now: 5750 rpm
